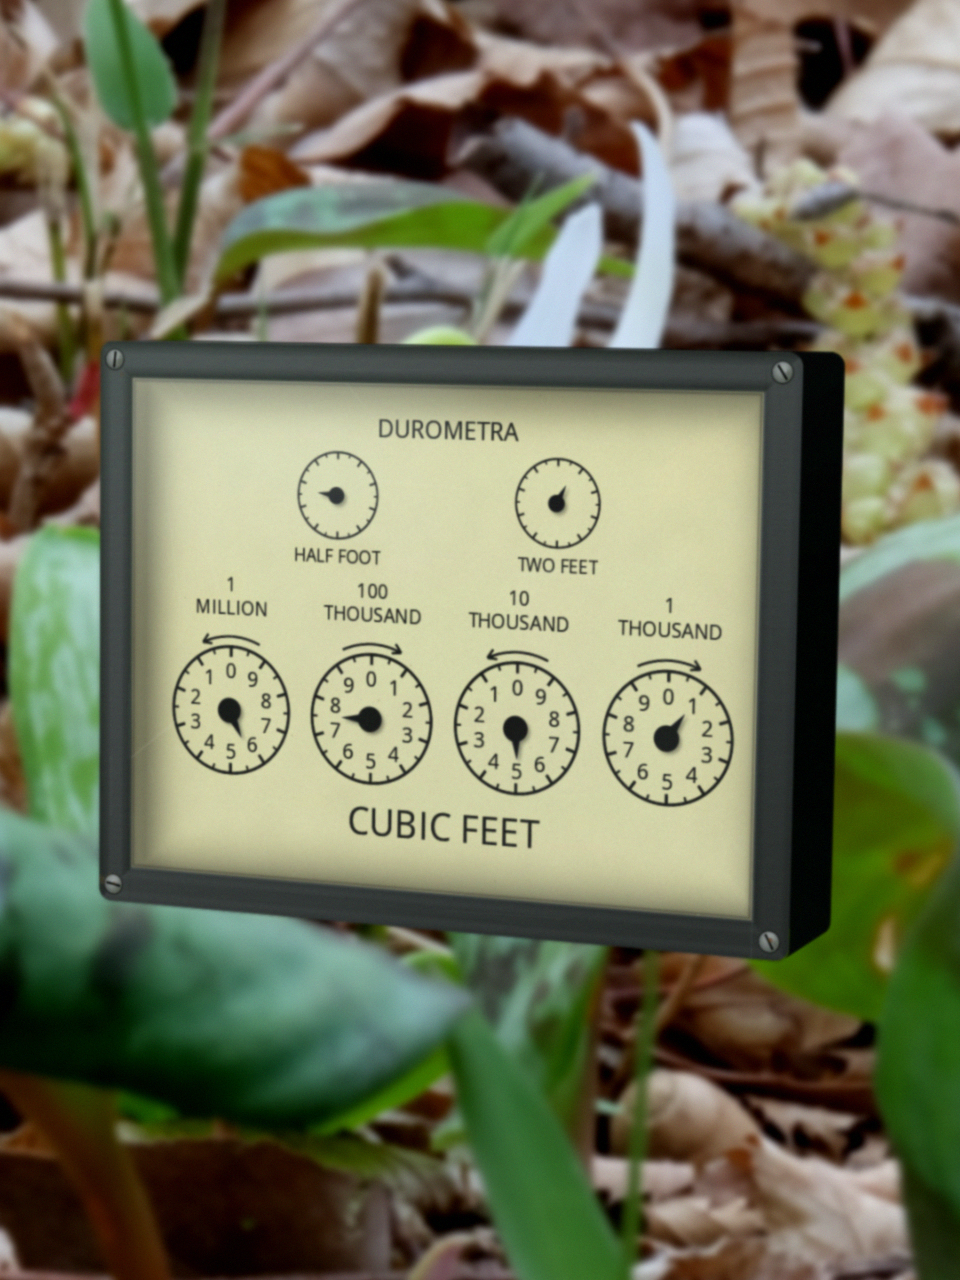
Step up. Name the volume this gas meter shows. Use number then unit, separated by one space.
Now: 575100 ft³
